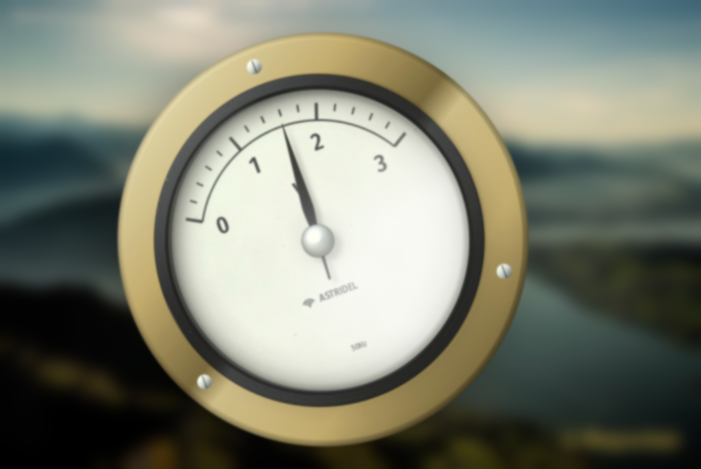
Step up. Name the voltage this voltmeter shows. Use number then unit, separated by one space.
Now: 1.6 V
